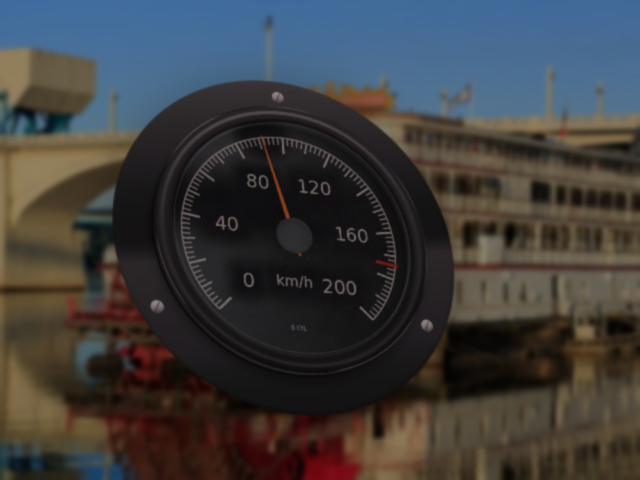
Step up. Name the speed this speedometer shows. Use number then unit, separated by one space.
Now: 90 km/h
